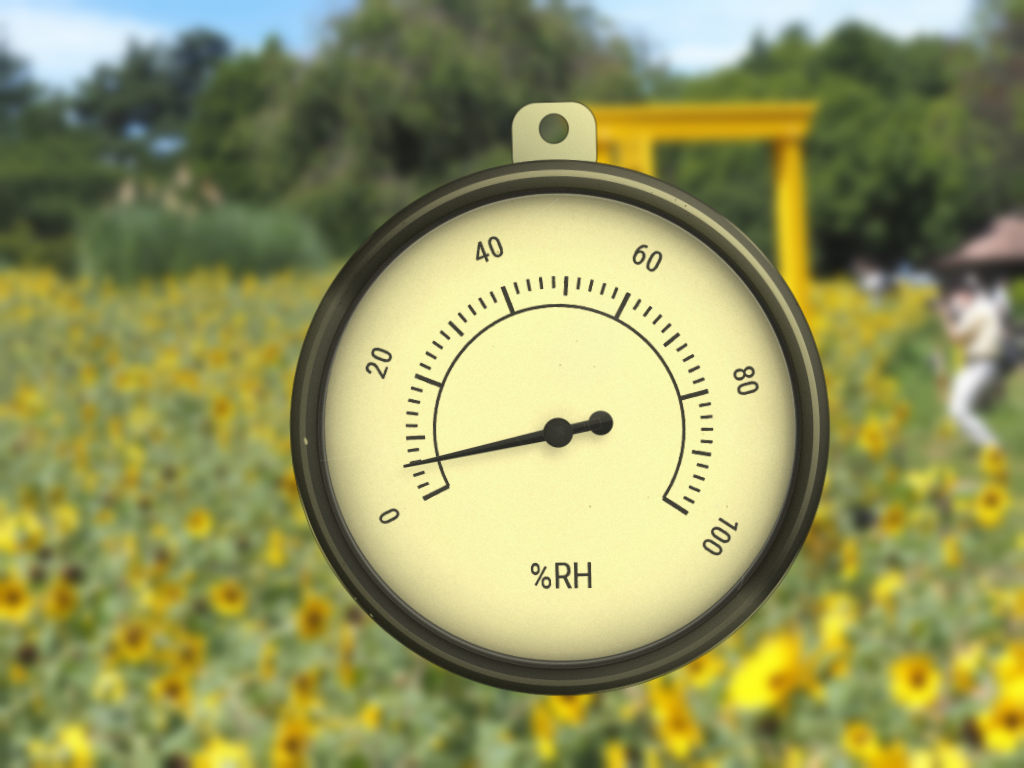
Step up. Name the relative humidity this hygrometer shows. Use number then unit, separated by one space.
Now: 6 %
